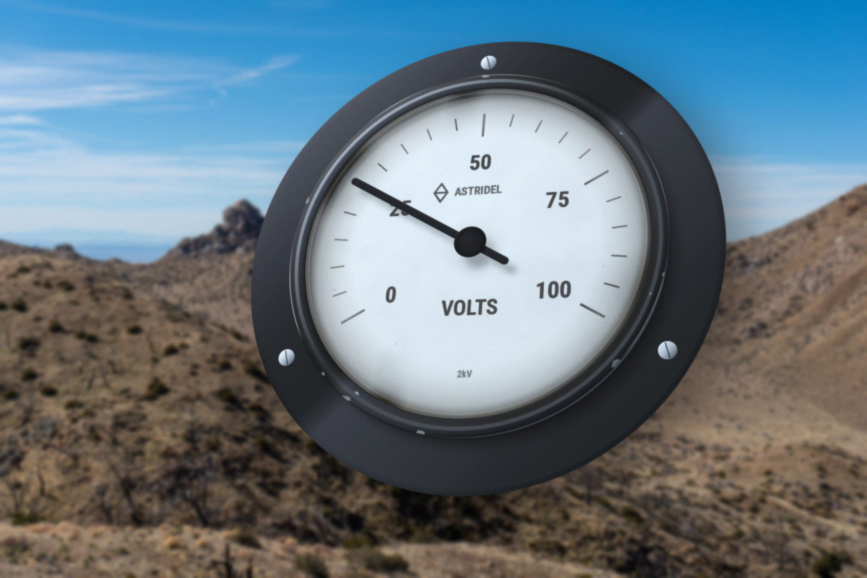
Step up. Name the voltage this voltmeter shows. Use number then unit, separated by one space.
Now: 25 V
